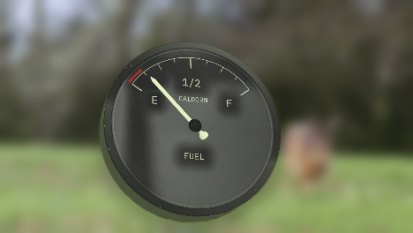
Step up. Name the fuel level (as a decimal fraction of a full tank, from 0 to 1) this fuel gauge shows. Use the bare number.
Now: 0.125
